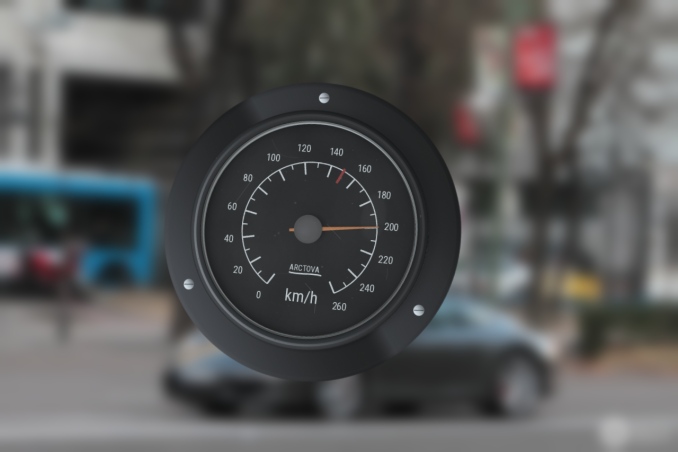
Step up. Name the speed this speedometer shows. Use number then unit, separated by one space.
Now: 200 km/h
